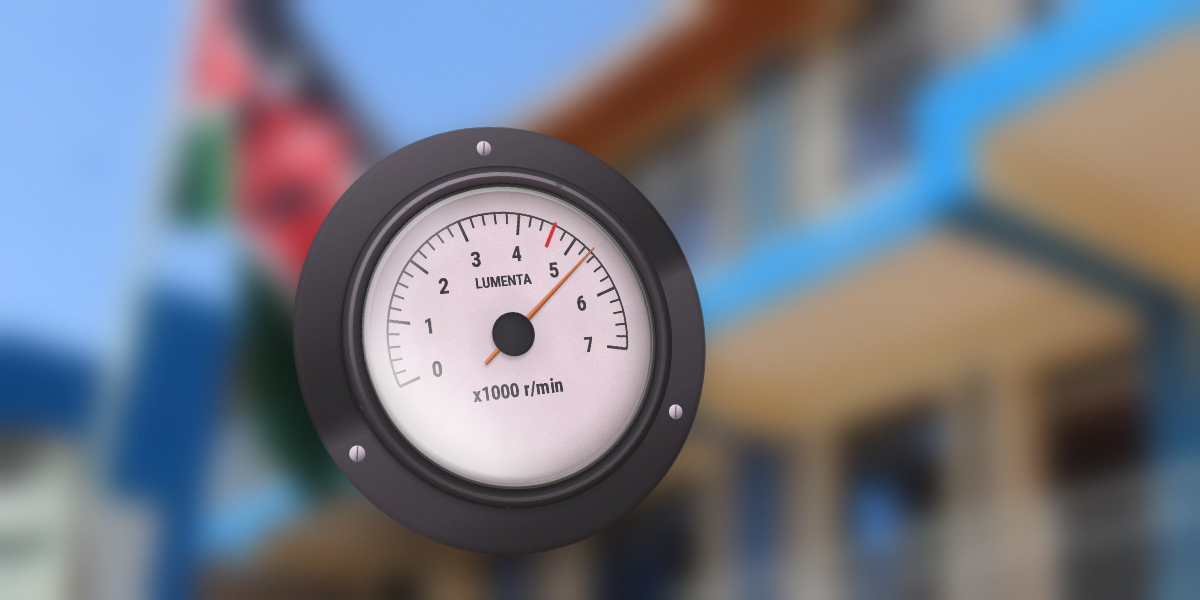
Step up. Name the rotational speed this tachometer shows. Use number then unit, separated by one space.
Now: 5300 rpm
